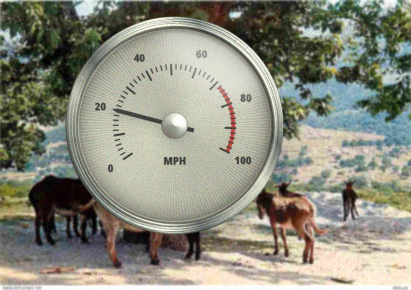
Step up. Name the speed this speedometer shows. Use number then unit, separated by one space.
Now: 20 mph
